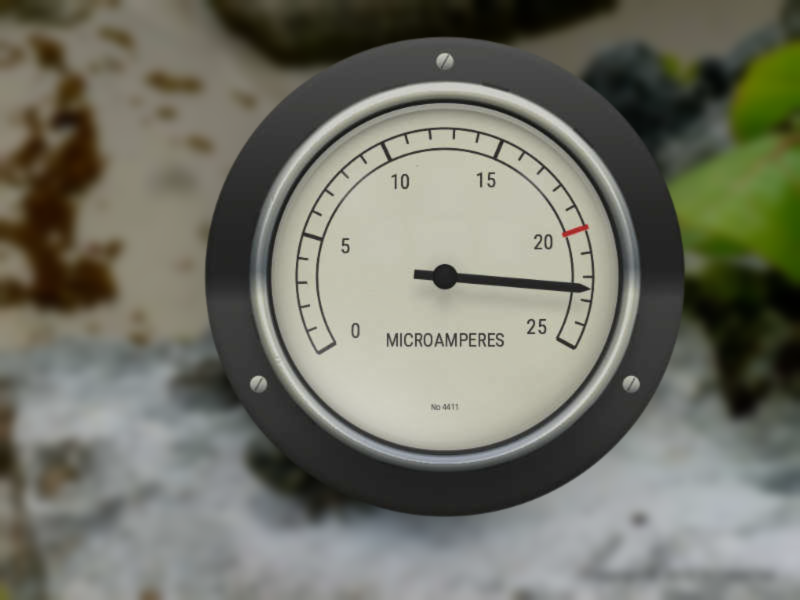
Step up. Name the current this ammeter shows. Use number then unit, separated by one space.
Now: 22.5 µA
